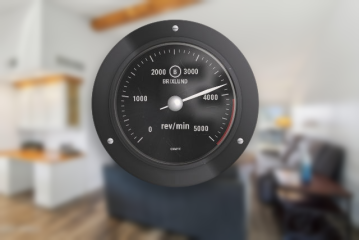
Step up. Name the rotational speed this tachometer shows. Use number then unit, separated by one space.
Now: 3800 rpm
